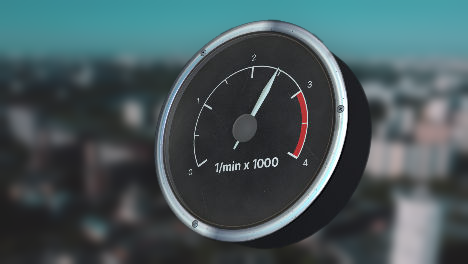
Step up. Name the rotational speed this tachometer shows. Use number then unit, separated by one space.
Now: 2500 rpm
